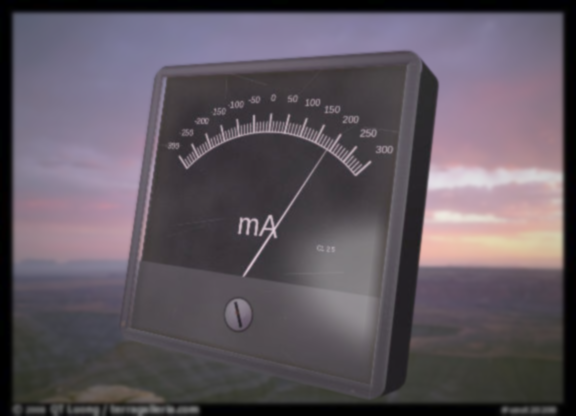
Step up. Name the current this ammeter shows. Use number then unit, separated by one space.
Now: 200 mA
